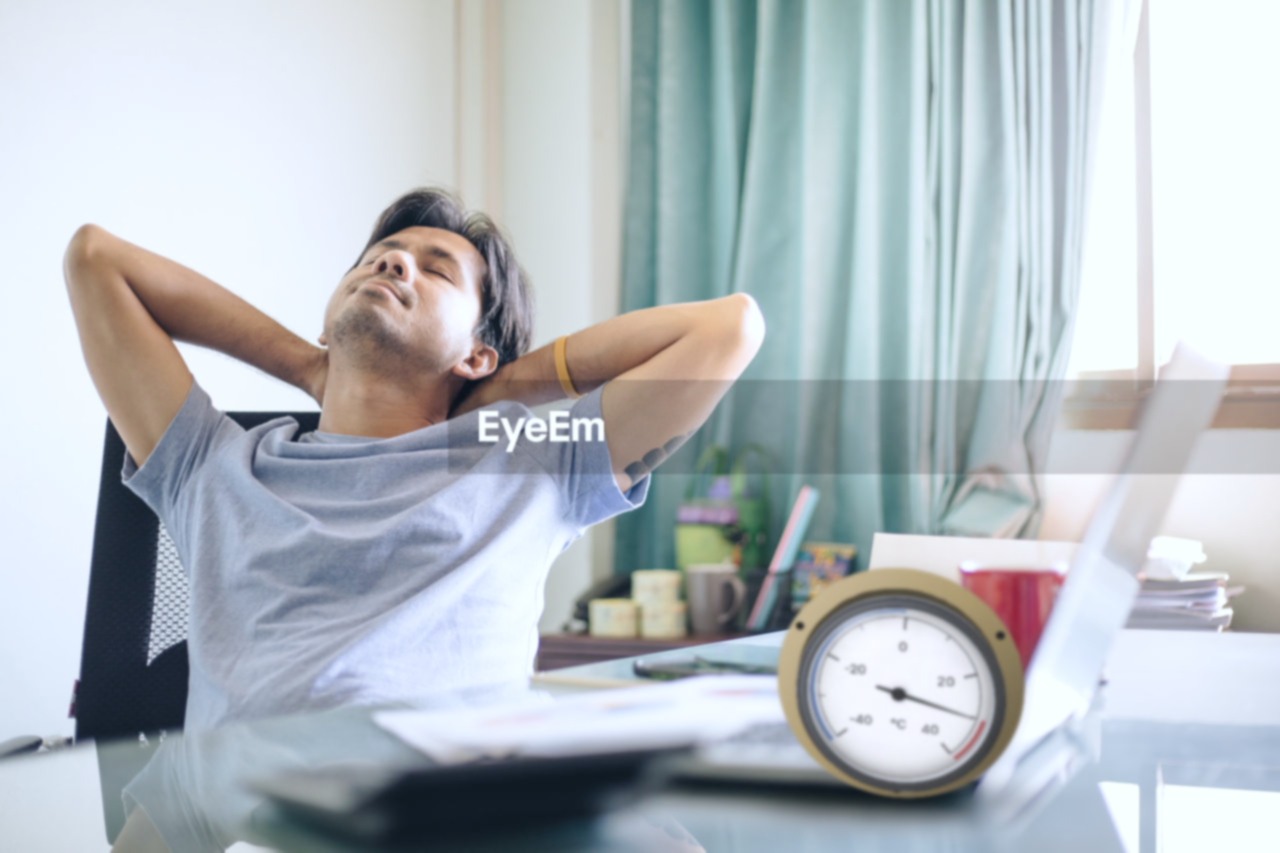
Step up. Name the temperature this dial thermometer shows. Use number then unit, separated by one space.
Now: 30 °C
